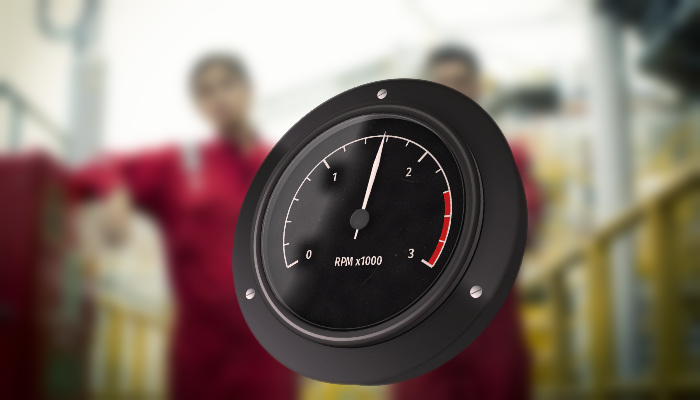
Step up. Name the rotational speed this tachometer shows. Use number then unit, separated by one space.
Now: 1600 rpm
